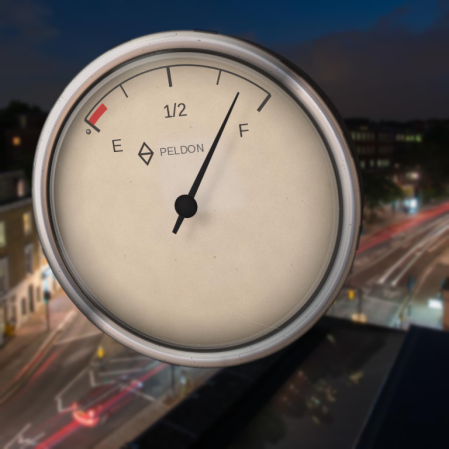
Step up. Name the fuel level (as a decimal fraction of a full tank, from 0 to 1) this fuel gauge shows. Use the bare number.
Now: 0.875
